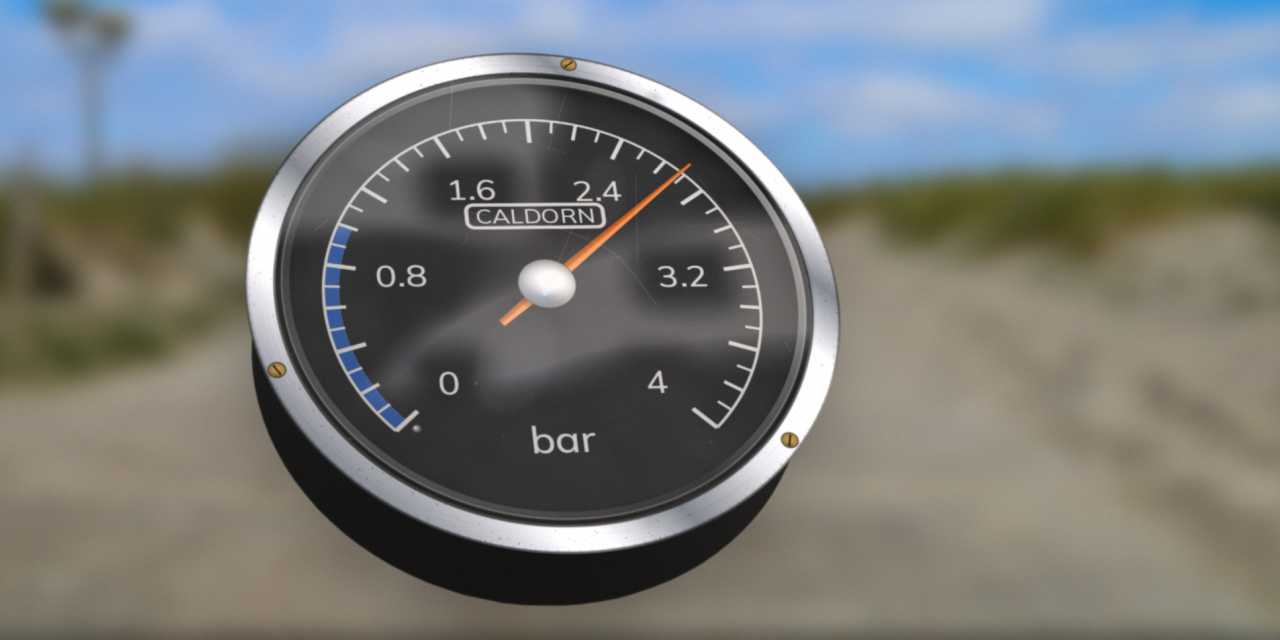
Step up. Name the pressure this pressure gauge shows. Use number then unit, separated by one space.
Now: 2.7 bar
